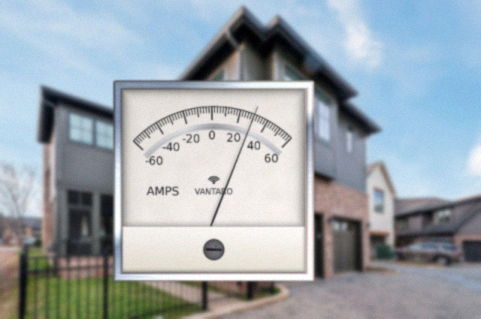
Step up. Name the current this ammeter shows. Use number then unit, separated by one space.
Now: 30 A
